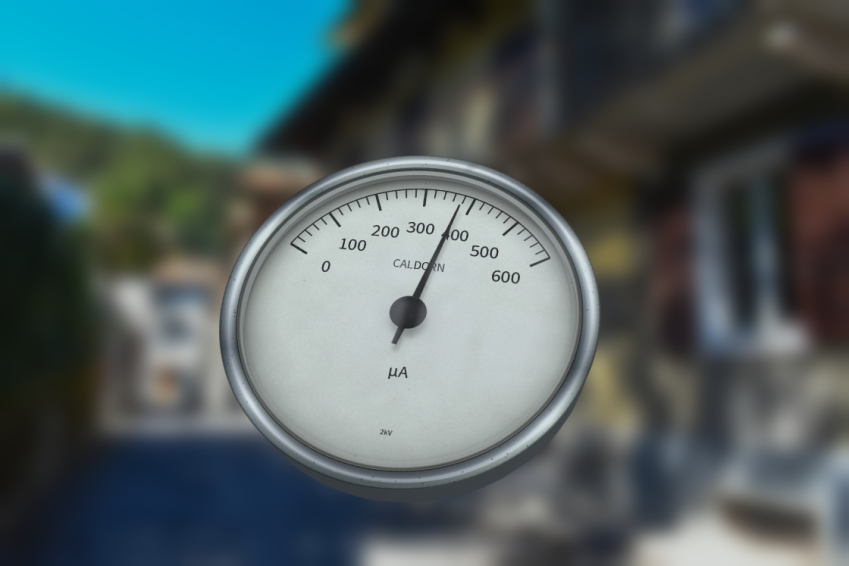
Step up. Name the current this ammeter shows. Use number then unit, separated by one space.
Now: 380 µA
